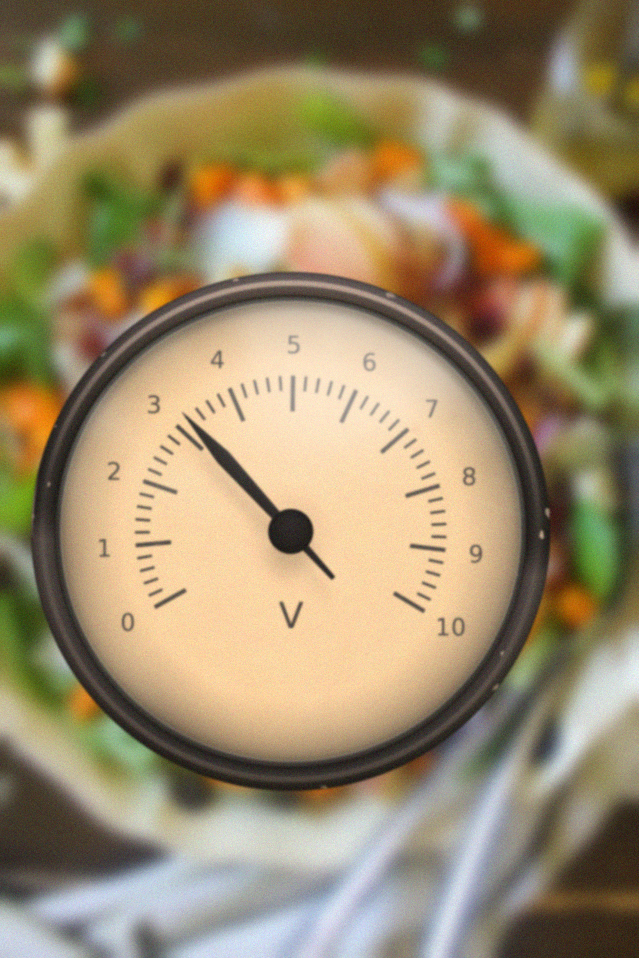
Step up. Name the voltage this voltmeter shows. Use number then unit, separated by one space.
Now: 3.2 V
